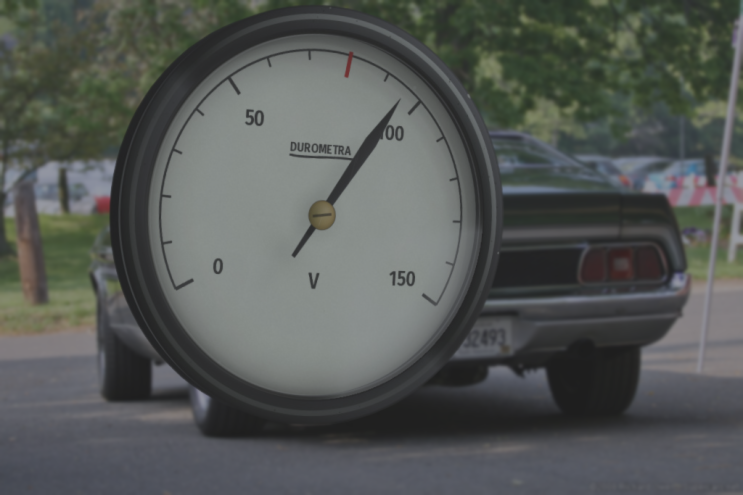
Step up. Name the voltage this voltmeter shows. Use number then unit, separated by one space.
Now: 95 V
